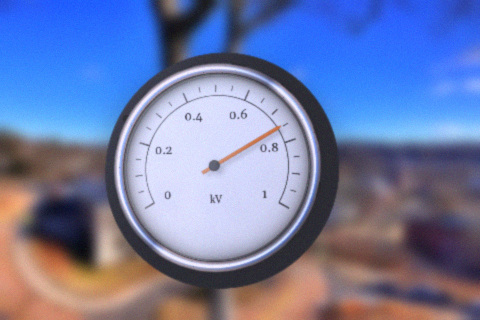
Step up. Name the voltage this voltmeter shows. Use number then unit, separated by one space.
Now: 0.75 kV
